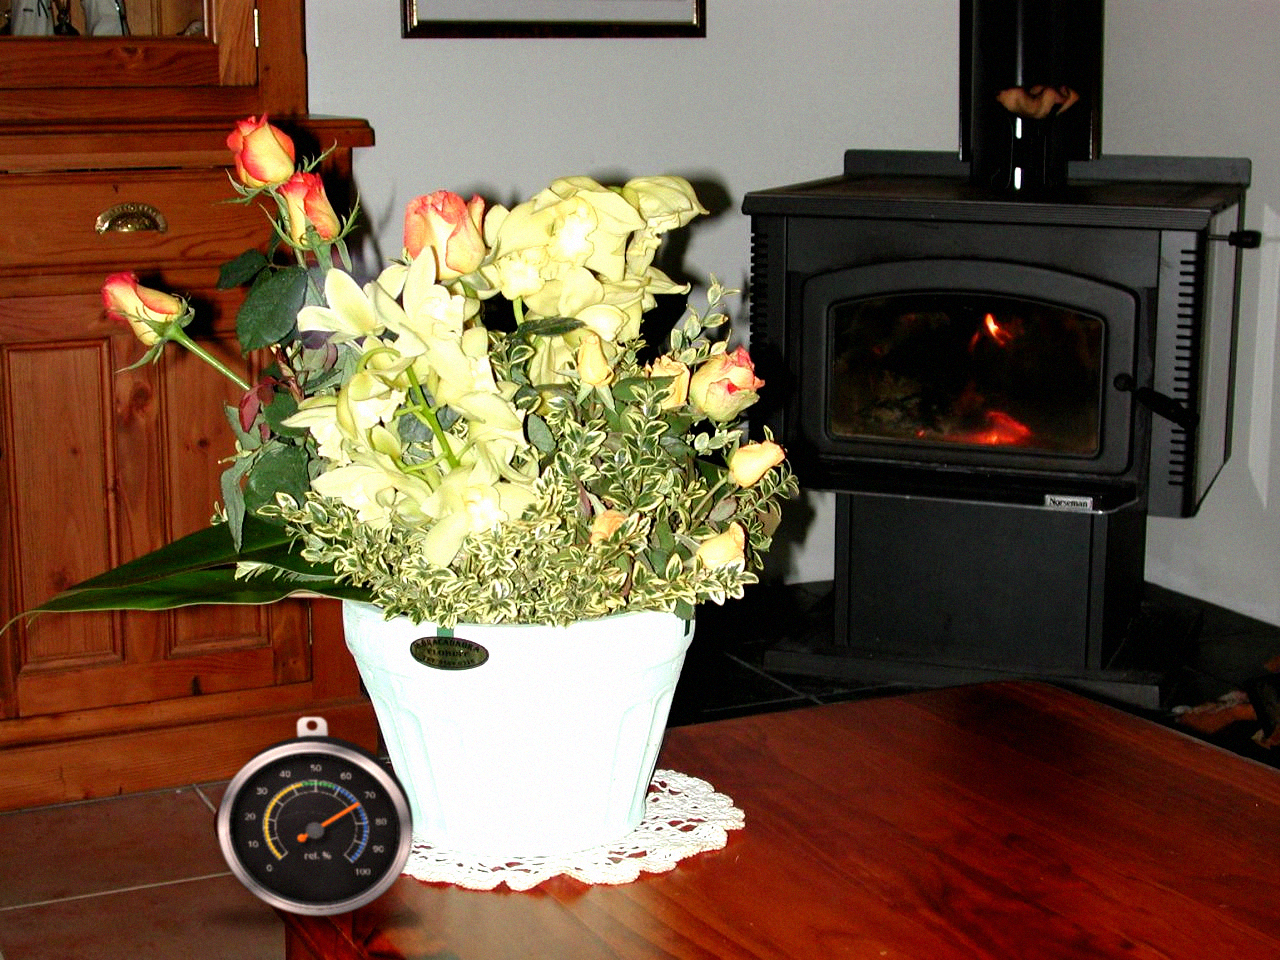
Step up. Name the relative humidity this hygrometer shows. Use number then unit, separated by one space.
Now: 70 %
